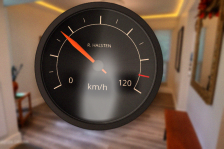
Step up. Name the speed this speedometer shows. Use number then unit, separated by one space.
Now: 35 km/h
